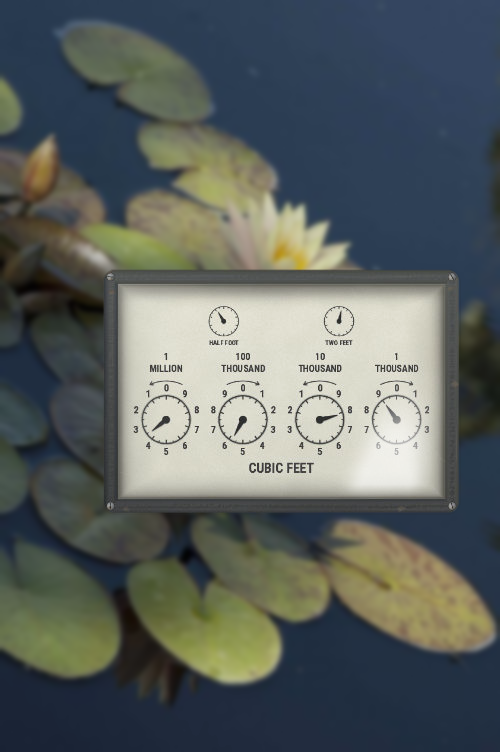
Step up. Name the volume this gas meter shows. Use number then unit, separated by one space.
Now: 357900 ft³
